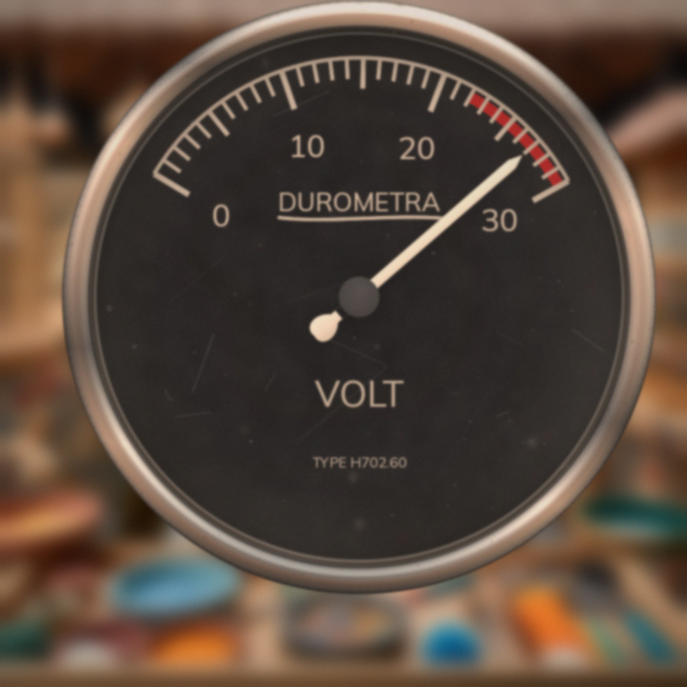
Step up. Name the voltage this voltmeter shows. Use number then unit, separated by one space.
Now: 27 V
